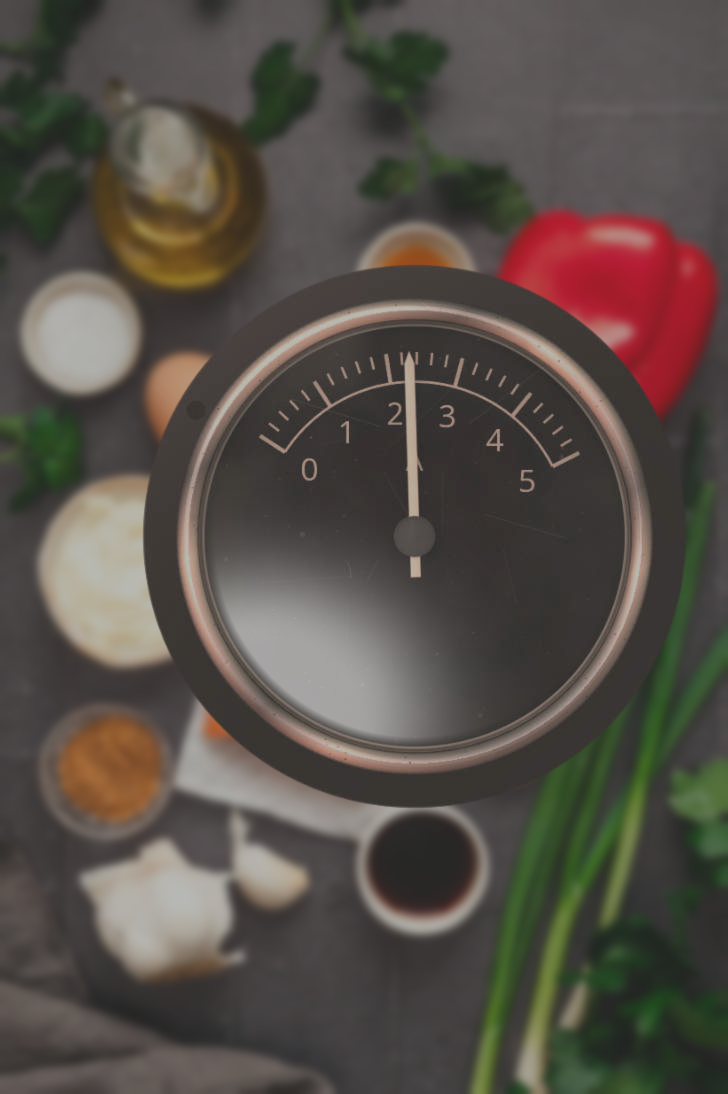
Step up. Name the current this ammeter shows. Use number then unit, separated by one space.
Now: 2.3 A
